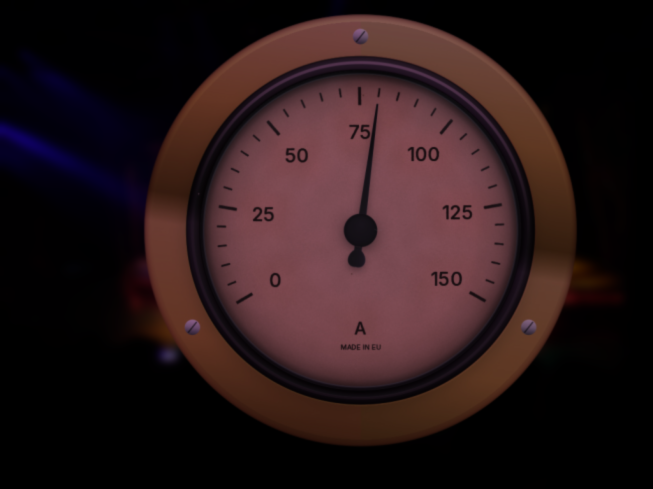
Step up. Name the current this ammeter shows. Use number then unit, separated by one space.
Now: 80 A
